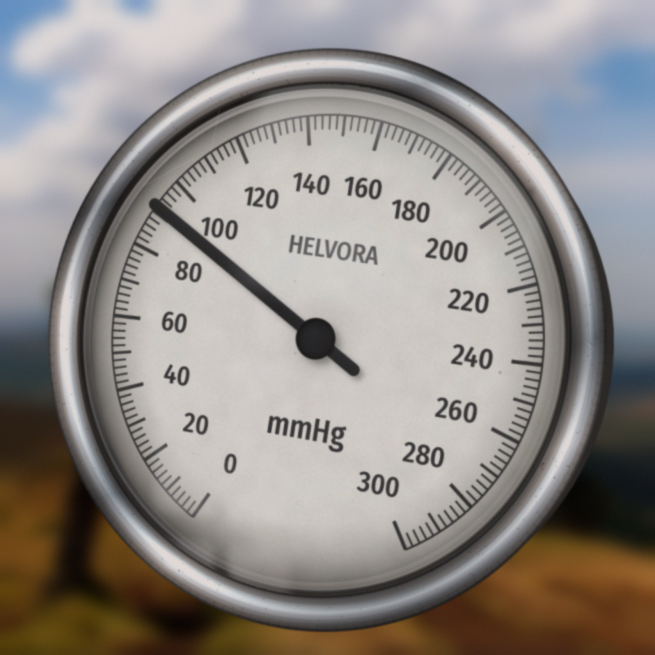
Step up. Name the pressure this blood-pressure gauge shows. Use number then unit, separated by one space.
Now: 92 mmHg
